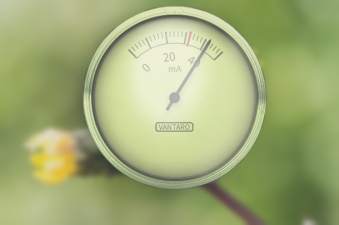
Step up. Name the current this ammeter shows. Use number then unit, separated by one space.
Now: 42 mA
